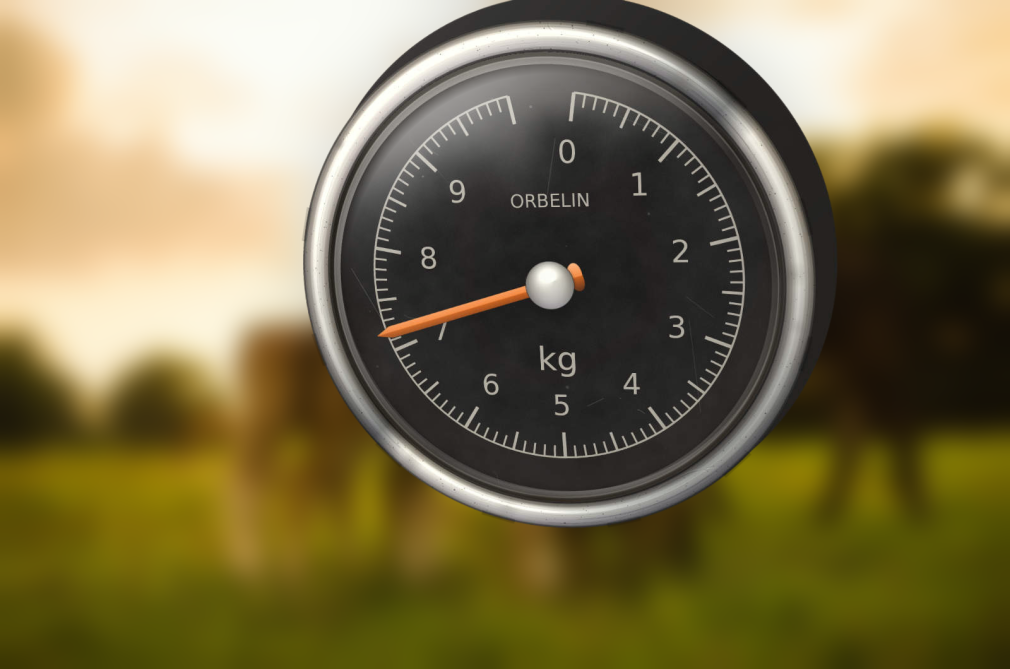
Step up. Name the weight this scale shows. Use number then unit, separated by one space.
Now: 7.2 kg
